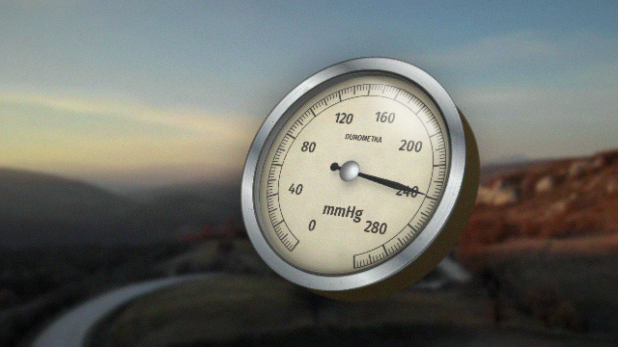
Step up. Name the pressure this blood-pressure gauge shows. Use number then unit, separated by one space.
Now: 240 mmHg
